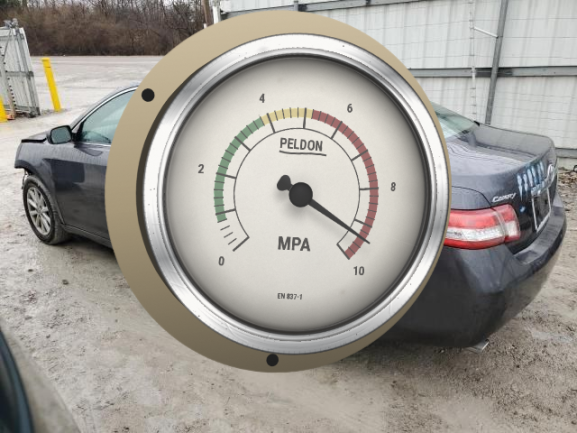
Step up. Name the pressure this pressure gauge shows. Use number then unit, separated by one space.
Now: 9.4 MPa
